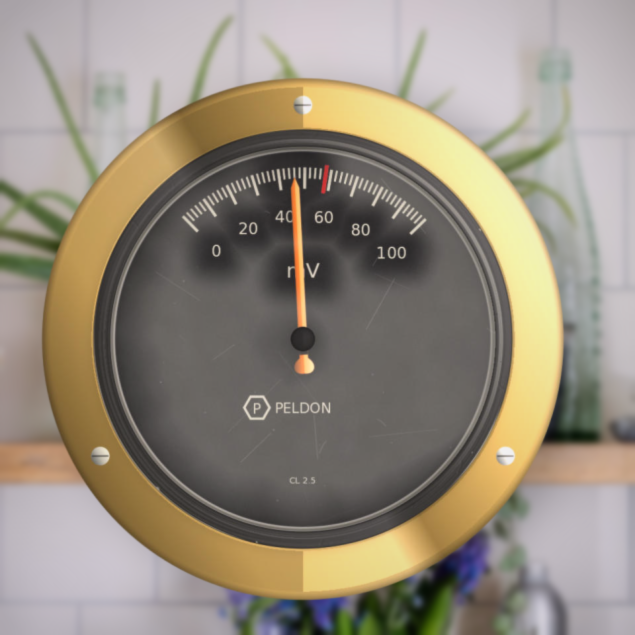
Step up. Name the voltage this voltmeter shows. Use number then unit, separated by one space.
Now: 46 mV
